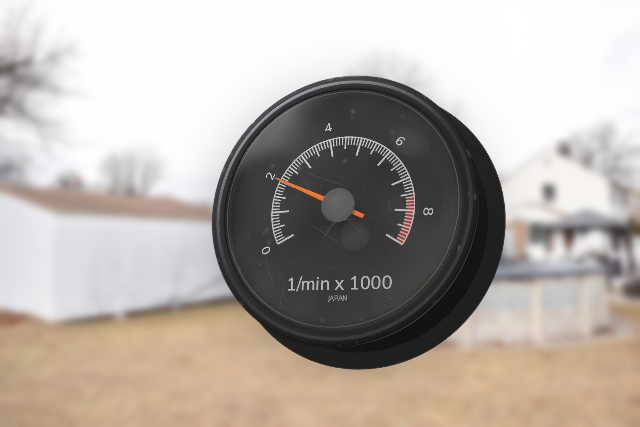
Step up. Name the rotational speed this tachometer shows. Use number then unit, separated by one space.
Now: 2000 rpm
